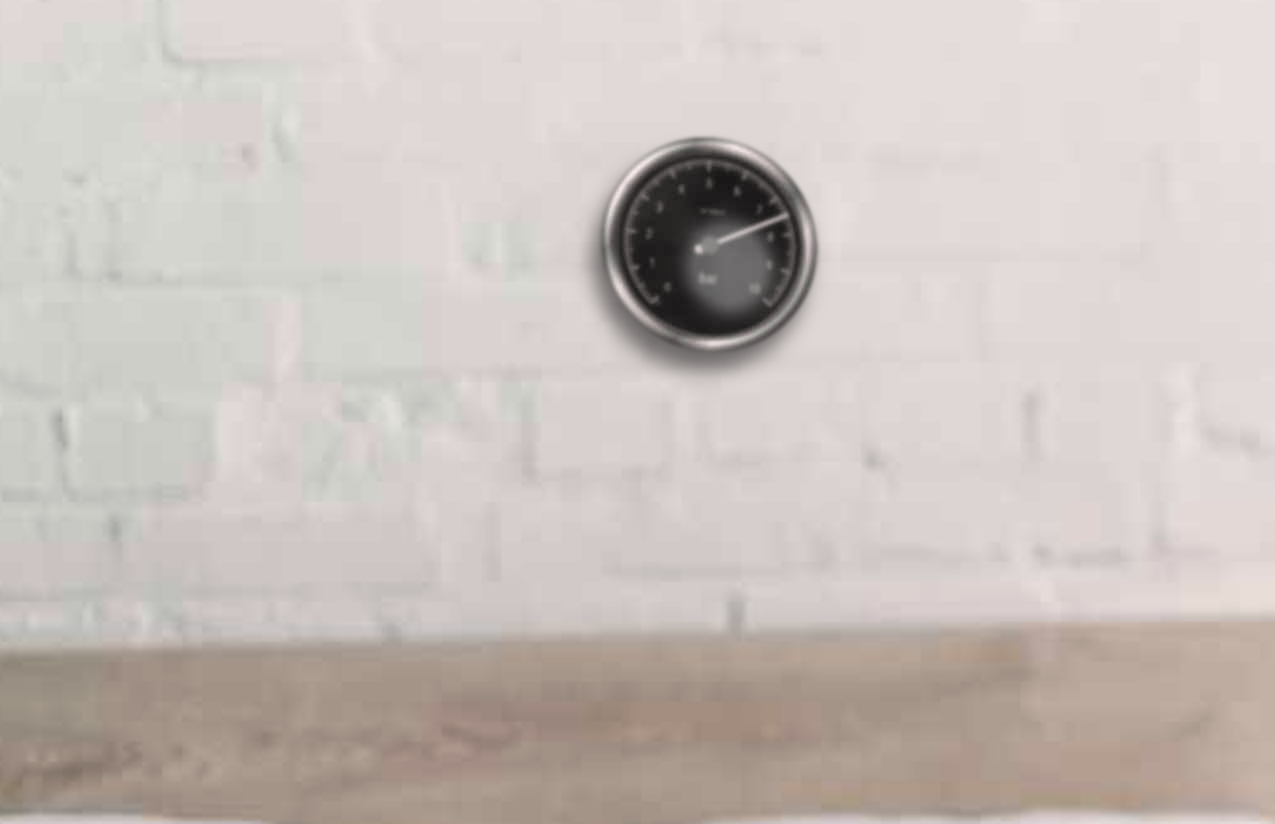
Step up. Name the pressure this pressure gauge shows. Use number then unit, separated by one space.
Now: 7.5 bar
